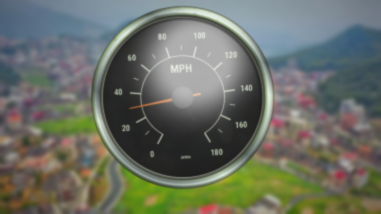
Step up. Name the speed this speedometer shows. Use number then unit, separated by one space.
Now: 30 mph
